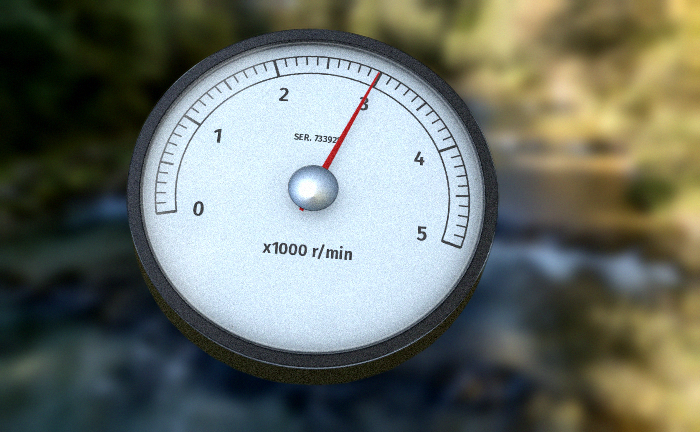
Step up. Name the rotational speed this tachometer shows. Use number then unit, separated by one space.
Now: 3000 rpm
